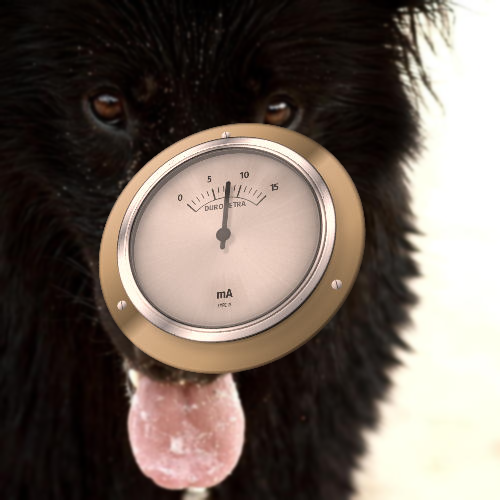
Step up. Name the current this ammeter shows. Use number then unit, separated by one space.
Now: 8 mA
